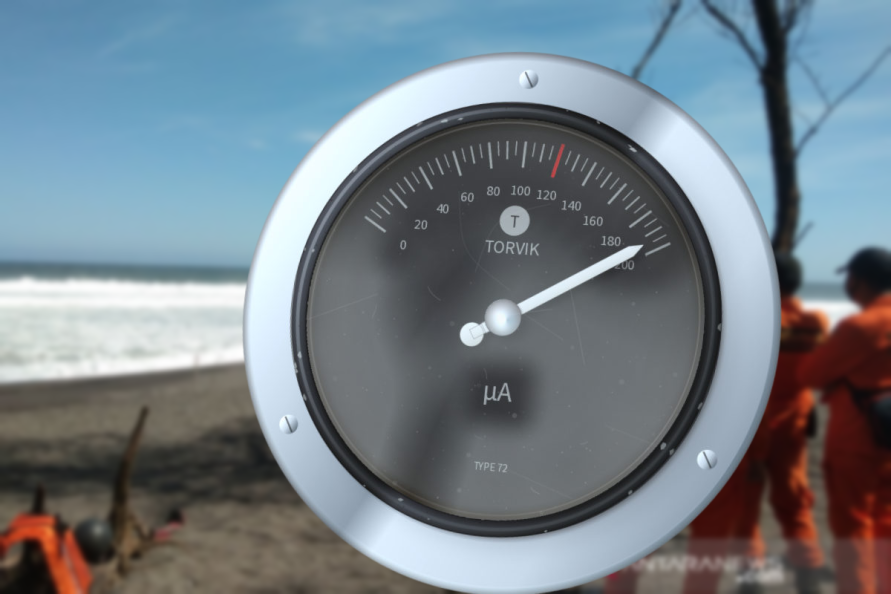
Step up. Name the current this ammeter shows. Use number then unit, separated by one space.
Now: 195 µA
